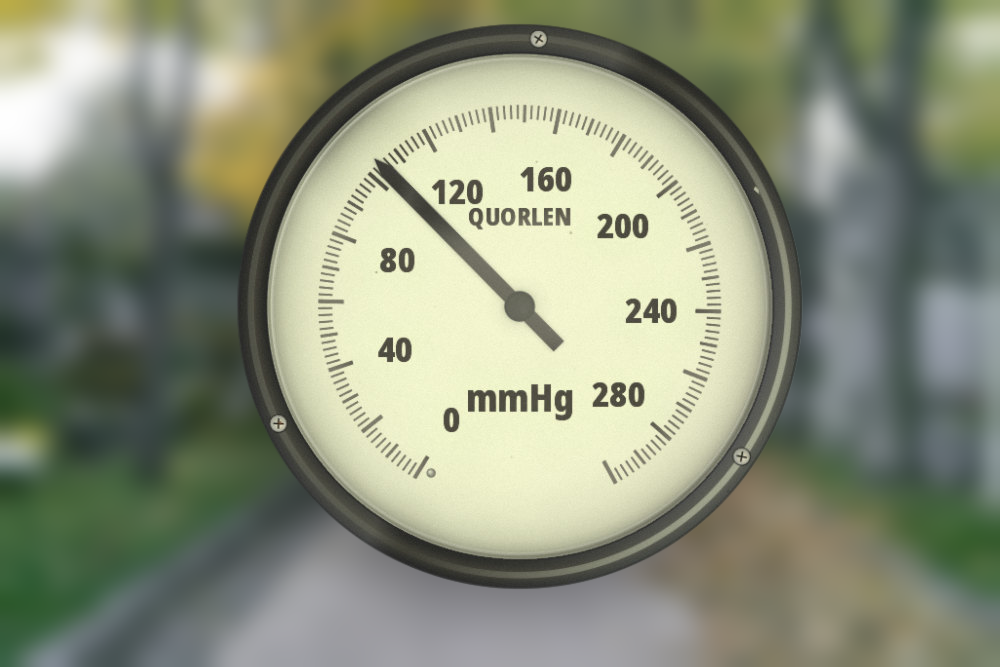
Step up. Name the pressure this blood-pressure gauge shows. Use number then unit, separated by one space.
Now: 104 mmHg
